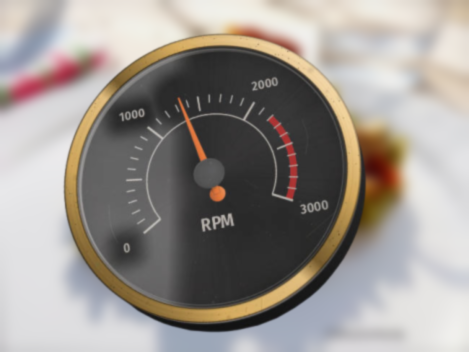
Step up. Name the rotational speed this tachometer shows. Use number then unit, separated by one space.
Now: 1350 rpm
